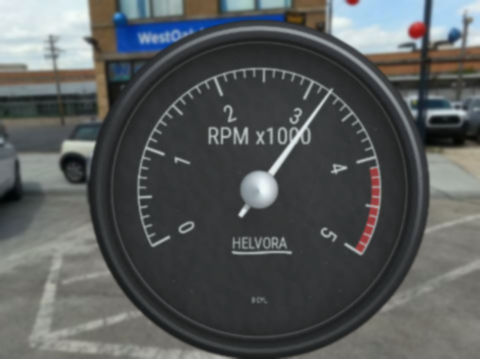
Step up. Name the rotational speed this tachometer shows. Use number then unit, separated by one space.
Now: 3200 rpm
